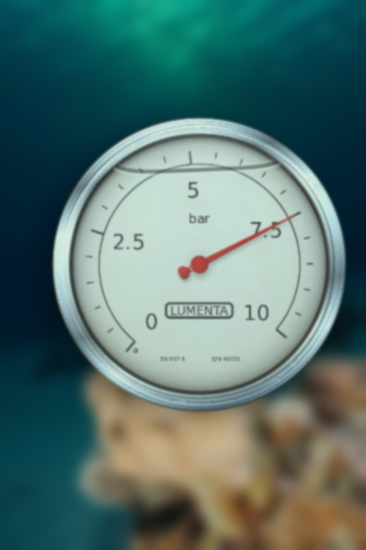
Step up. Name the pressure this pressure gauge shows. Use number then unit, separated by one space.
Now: 7.5 bar
